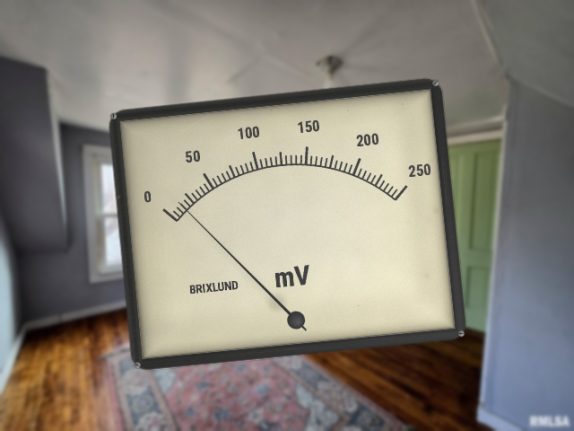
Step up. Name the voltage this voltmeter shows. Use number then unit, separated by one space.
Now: 15 mV
